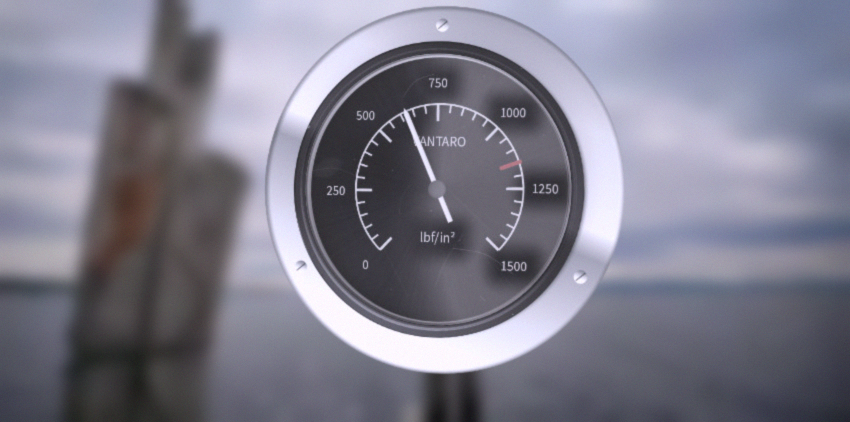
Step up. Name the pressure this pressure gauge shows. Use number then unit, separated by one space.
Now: 625 psi
